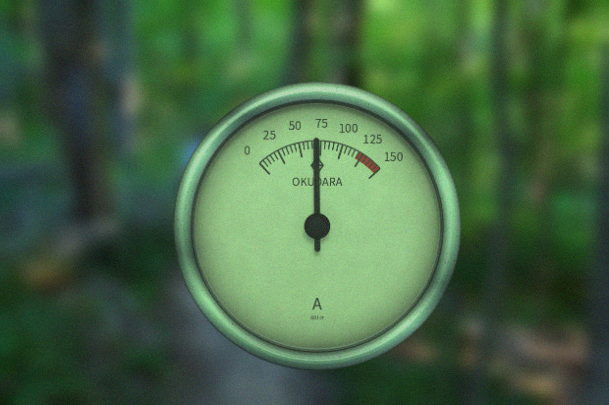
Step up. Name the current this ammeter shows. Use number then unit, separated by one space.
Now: 70 A
